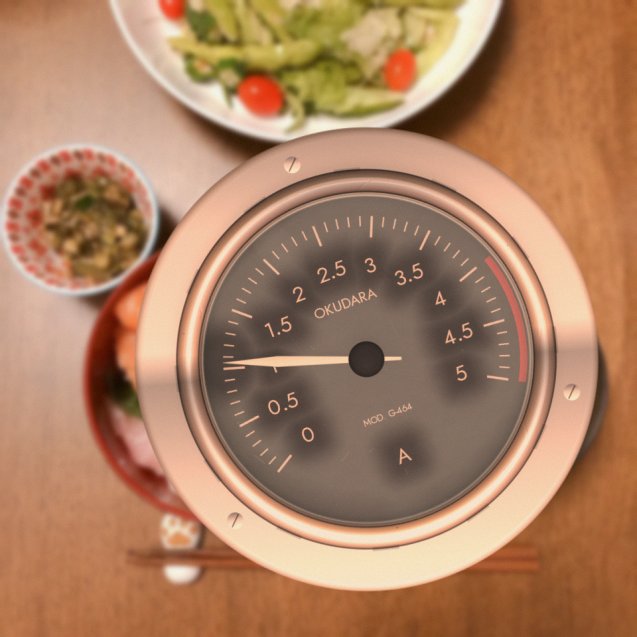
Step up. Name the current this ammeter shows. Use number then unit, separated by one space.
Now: 1.05 A
